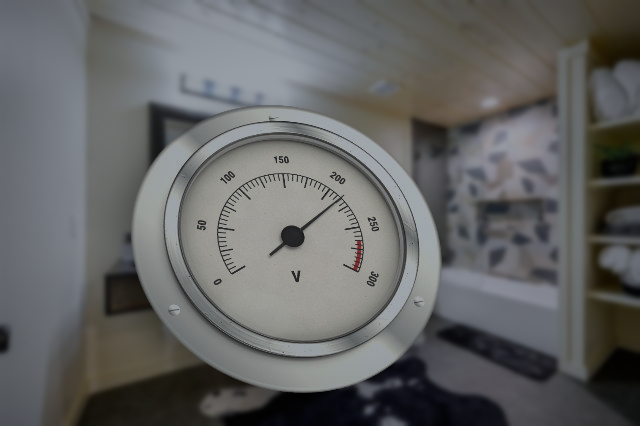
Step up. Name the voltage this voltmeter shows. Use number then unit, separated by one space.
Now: 215 V
